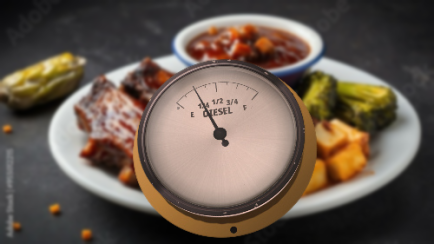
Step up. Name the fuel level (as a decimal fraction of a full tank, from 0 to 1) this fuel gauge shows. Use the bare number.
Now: 0.25
